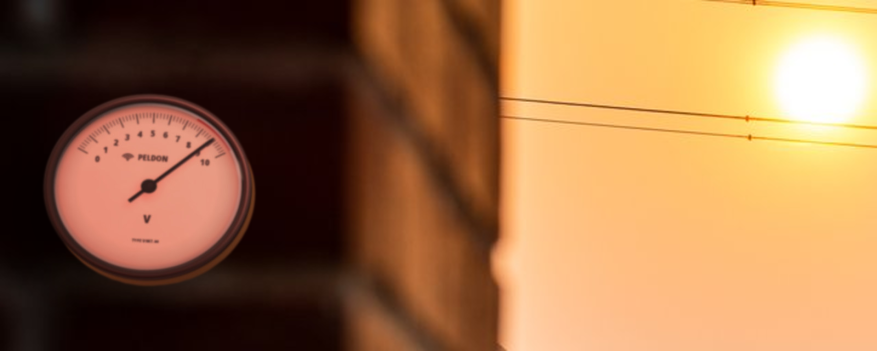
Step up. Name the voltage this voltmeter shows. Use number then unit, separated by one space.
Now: 9 V
